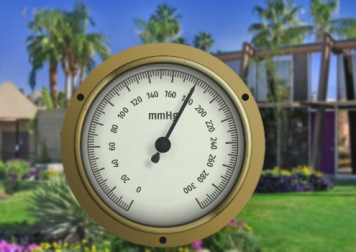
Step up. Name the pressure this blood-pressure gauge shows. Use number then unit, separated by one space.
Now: 180 mmHg
